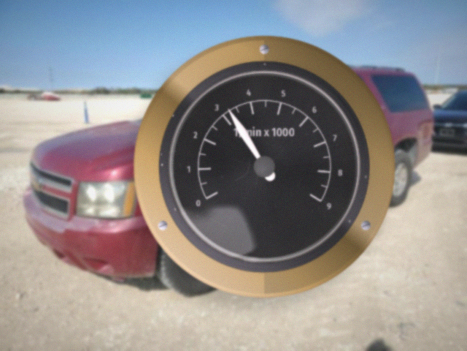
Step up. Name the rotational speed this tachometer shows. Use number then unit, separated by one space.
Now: 3250 rpm
